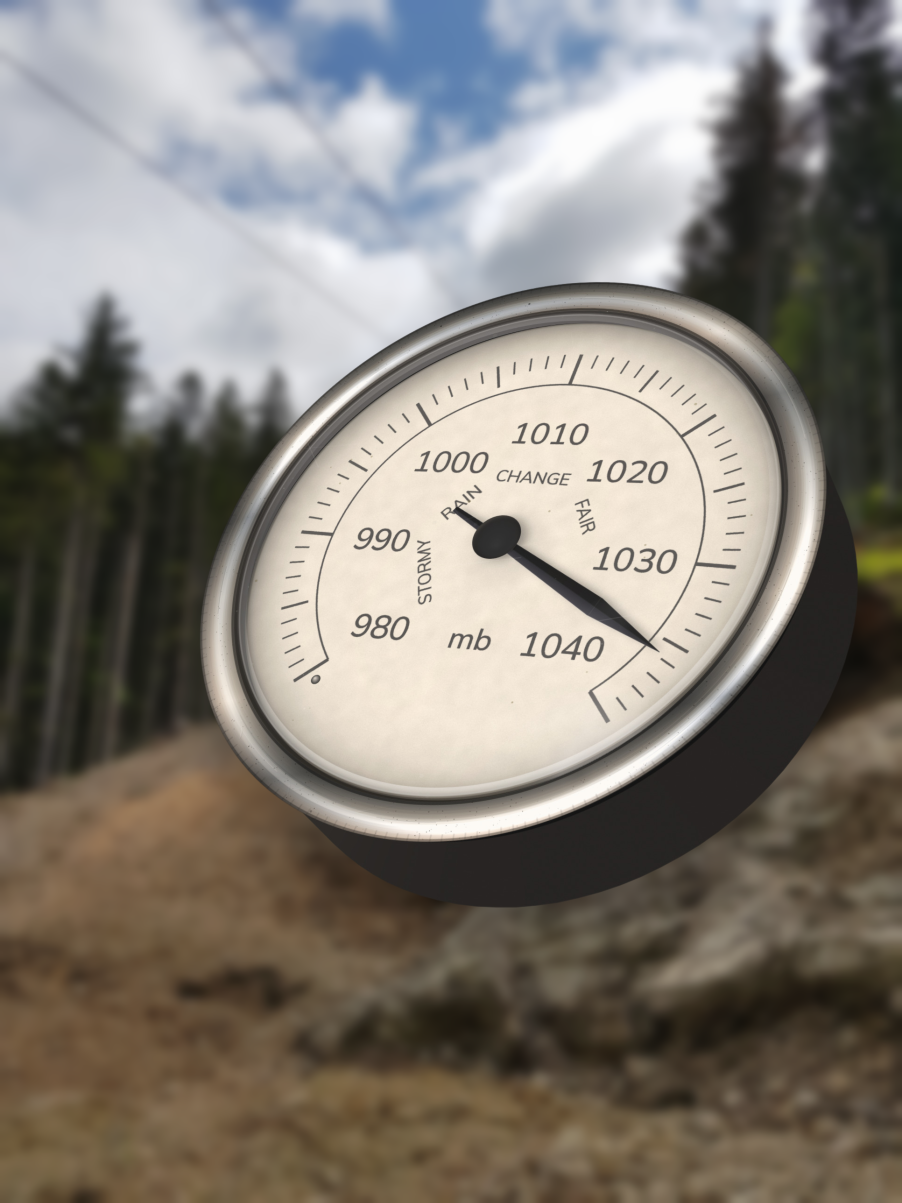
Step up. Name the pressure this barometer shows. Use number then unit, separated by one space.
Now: 1036 mbar
